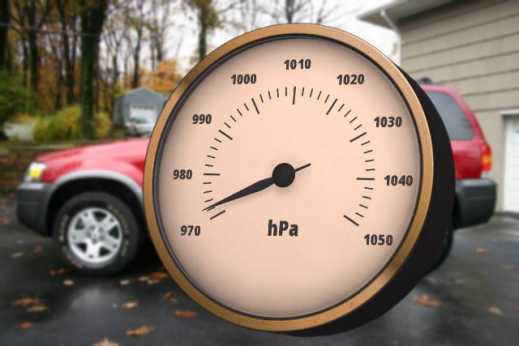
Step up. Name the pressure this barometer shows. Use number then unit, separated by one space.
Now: 972 hPa
